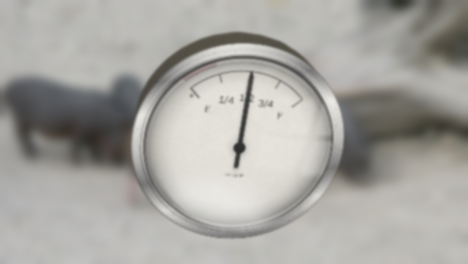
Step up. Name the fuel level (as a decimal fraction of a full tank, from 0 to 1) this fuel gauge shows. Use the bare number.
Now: 0.5
